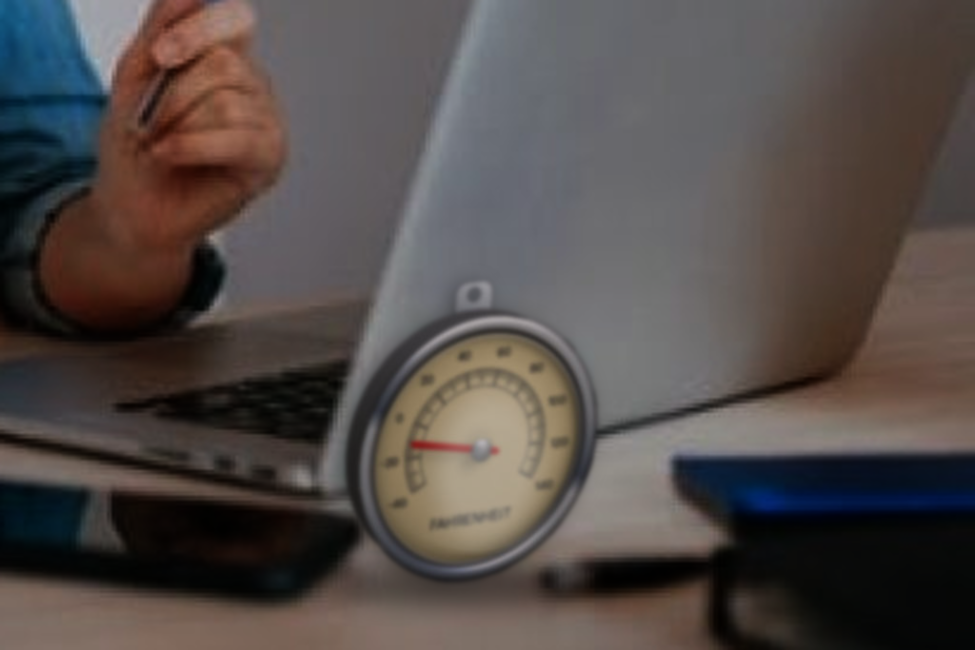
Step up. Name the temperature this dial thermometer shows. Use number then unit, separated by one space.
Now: -10 °F
